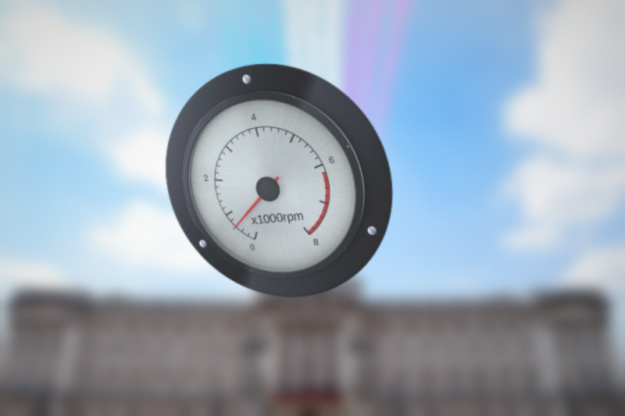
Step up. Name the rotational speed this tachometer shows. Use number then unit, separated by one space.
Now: 600 rpm
